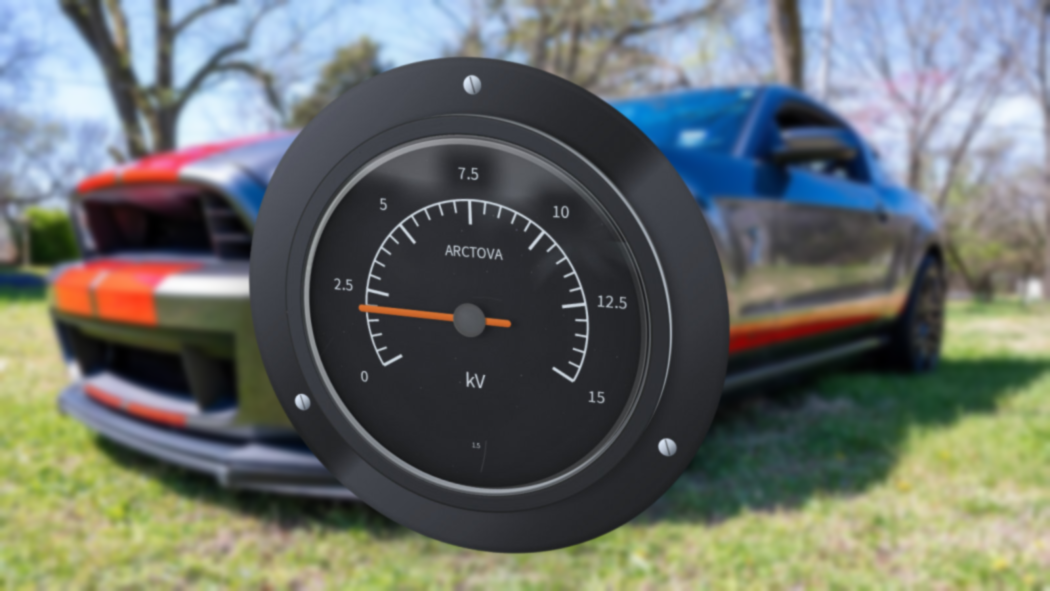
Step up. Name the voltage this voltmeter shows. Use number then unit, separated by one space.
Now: 2 kV
